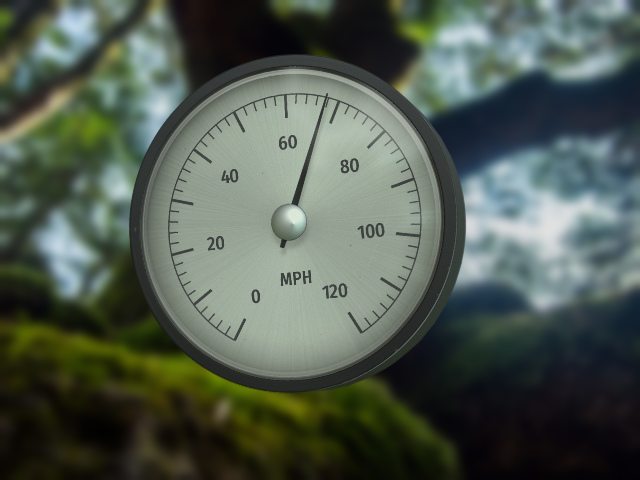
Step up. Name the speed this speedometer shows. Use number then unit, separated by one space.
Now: 68 mph
